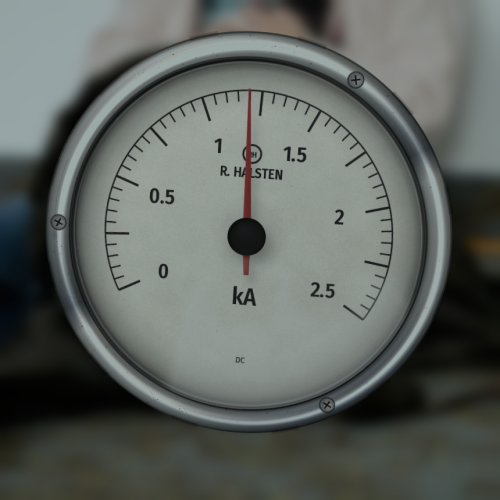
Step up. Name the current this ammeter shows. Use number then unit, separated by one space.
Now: 1.2 kA
